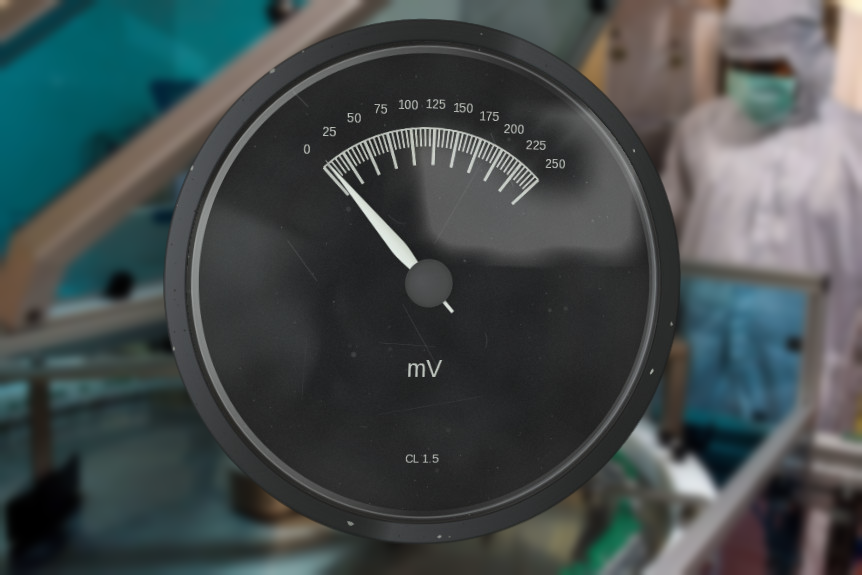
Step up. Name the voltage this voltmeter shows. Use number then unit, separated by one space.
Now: 5 mV
